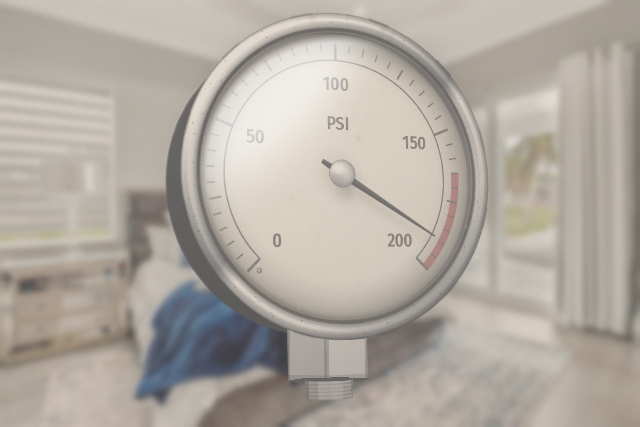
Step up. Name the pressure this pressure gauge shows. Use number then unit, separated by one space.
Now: 190 psi
